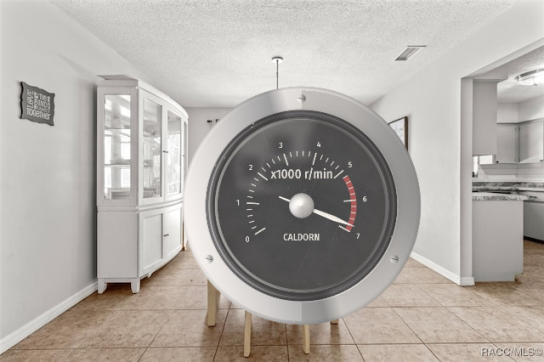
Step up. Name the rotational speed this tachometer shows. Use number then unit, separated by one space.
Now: 6800 rpm
